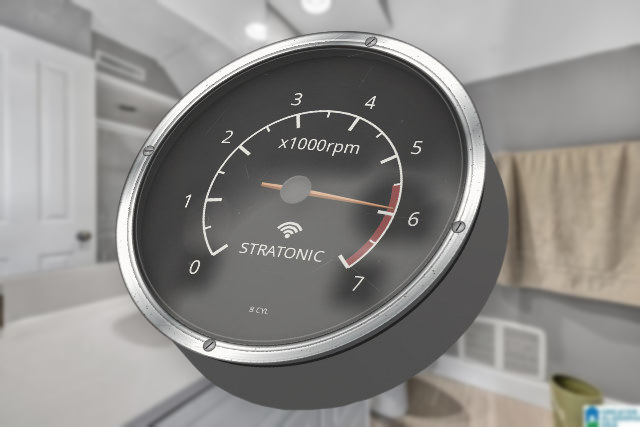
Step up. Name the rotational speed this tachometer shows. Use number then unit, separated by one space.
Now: 6000 rpm
